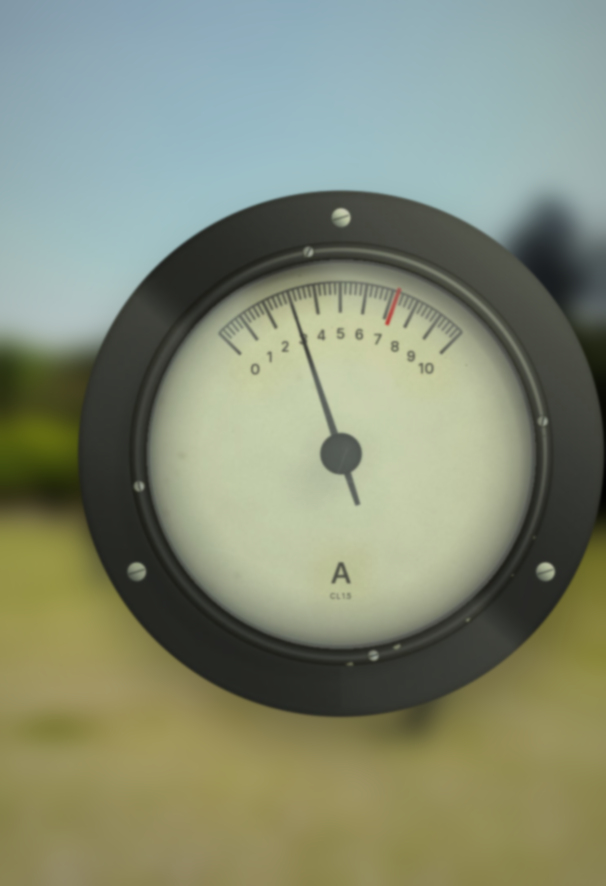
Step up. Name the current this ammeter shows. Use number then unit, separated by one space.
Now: 3 A
